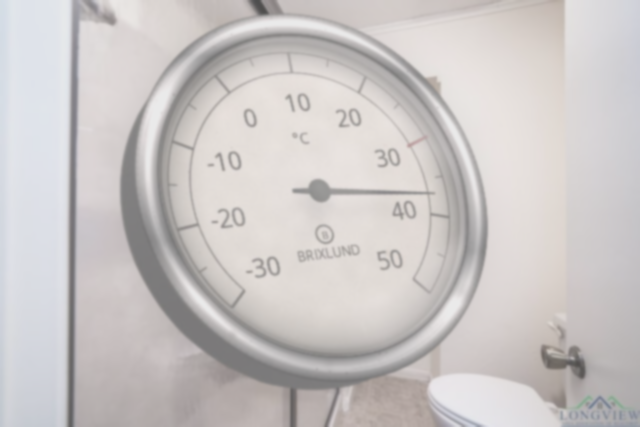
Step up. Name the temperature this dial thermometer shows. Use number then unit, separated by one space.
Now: 37.5 °C
